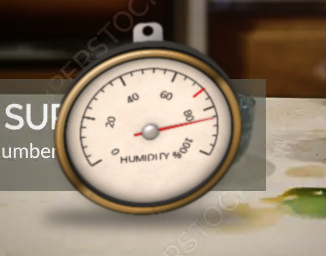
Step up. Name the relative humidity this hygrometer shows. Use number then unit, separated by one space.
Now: 84 %
